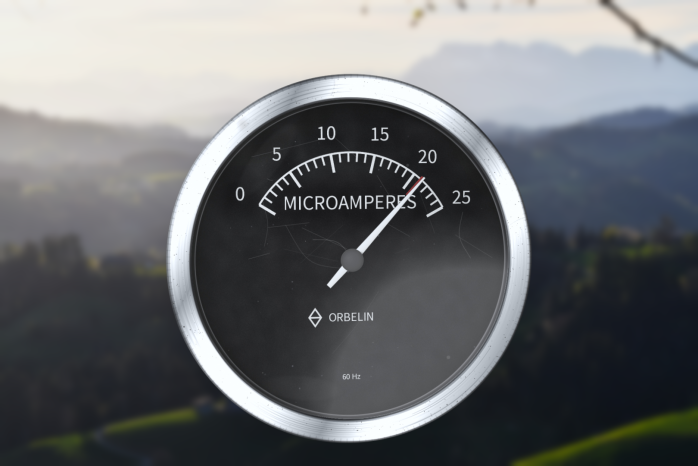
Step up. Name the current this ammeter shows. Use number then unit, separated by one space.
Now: 21 µA
